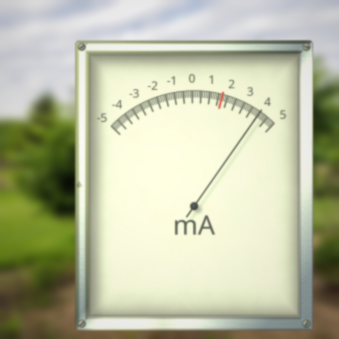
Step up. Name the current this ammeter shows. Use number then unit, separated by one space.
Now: 4 mA
